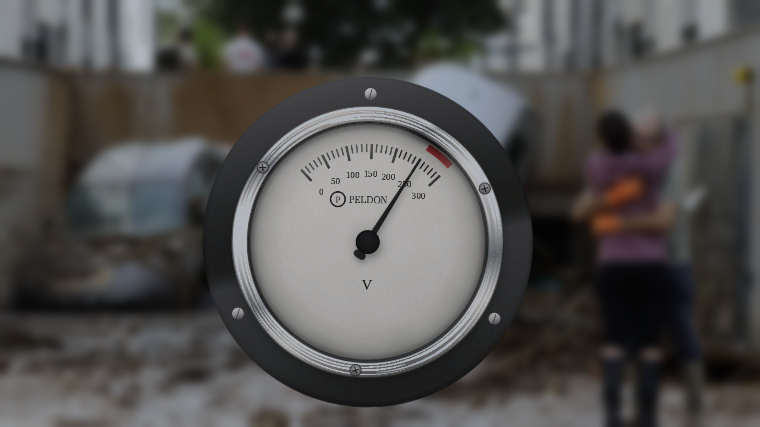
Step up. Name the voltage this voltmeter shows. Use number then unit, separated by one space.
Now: 250 V
